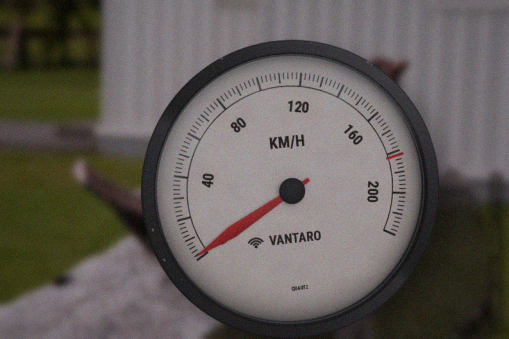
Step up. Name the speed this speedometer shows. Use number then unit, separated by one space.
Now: 2 km/h
